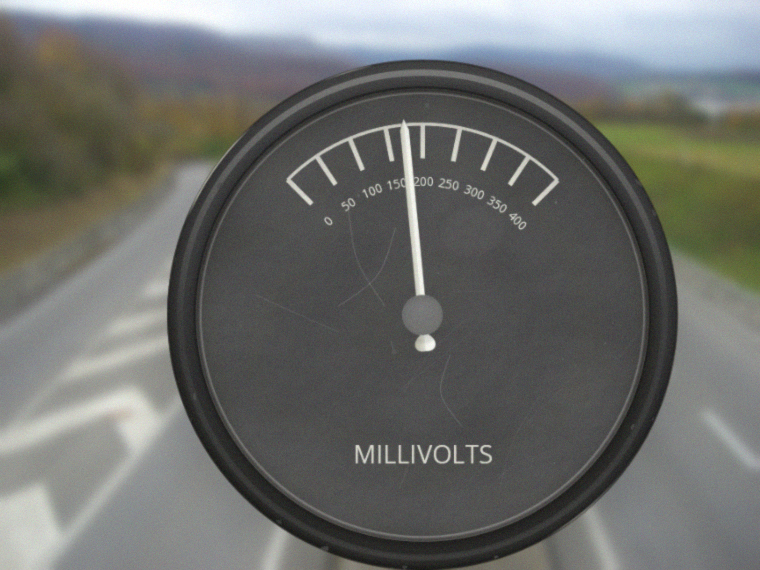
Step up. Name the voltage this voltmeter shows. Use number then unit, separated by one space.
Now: 175 mV
